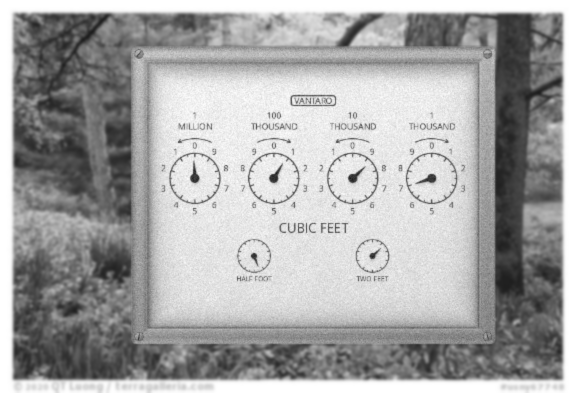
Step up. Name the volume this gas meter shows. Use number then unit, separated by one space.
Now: 8700 ft³
